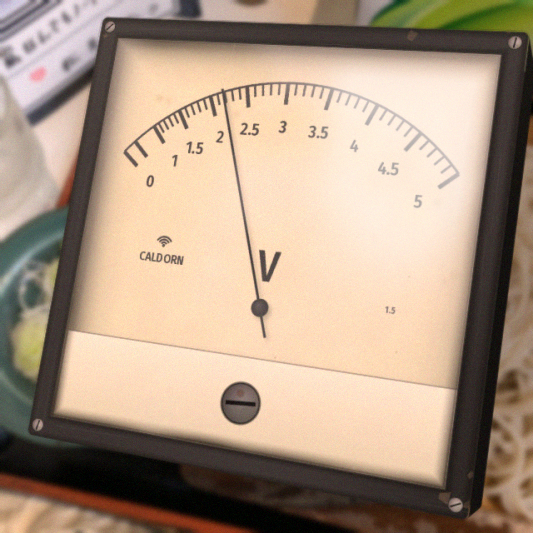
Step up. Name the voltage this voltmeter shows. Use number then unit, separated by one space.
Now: 2.2 V
